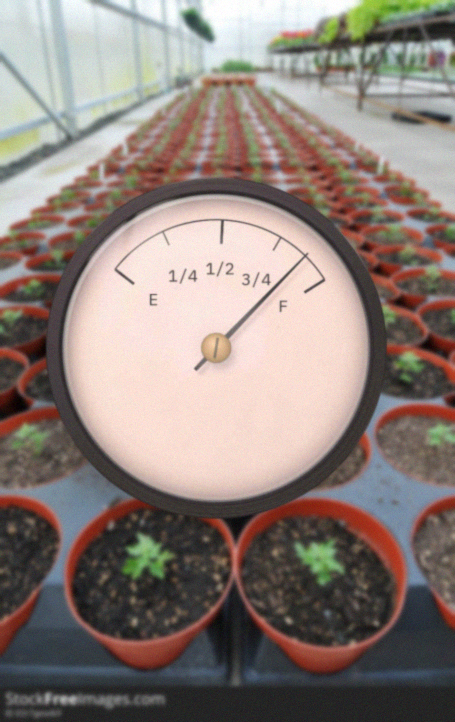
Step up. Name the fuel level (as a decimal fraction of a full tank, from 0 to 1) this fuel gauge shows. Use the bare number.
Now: 0.875
